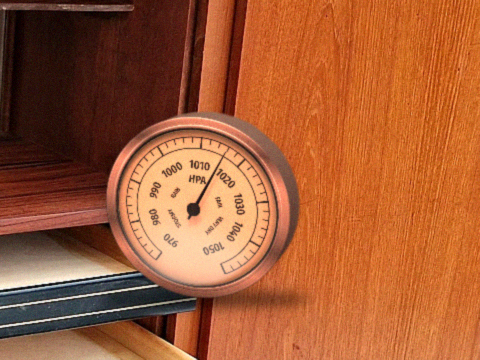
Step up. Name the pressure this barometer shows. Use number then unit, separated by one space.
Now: 1016 hPa
